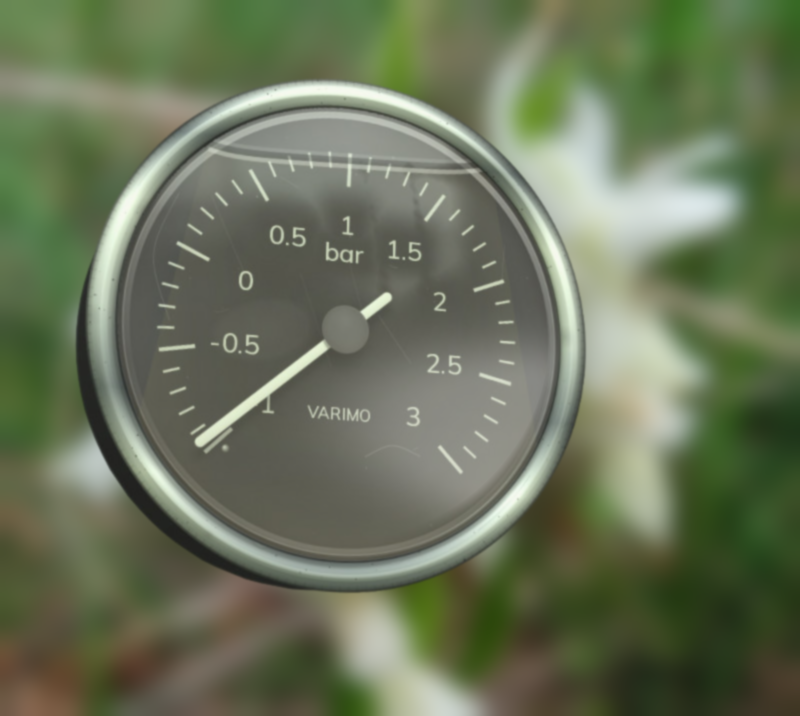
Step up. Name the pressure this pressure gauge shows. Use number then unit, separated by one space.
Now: -0.95 bar
